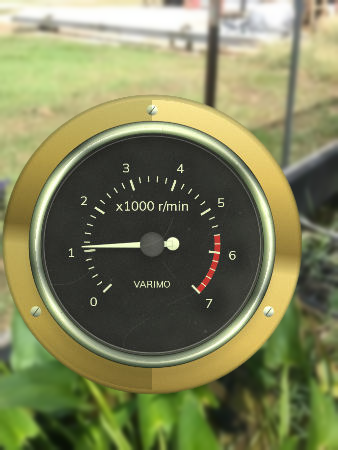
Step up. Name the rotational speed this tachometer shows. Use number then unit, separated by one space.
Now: 1100 rpm
